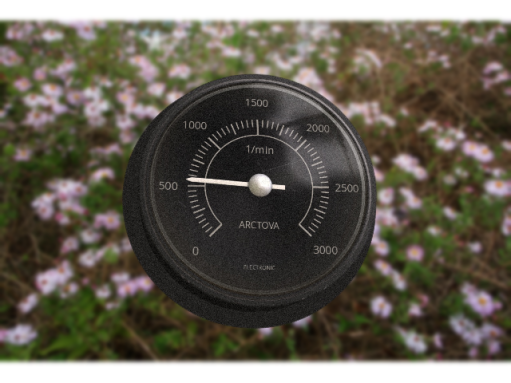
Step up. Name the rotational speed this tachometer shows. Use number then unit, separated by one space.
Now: 550 rpm
